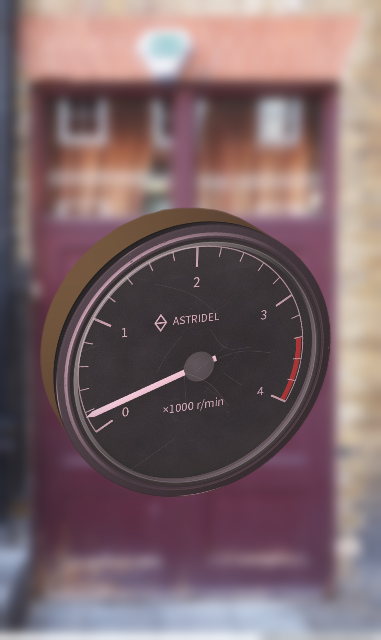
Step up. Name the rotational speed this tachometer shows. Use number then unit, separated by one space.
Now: 200 rpm
